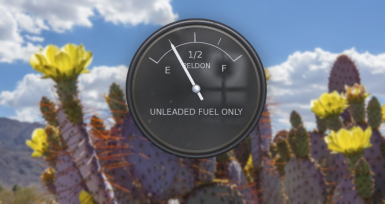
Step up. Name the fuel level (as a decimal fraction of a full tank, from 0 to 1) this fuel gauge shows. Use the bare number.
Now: 0.25
